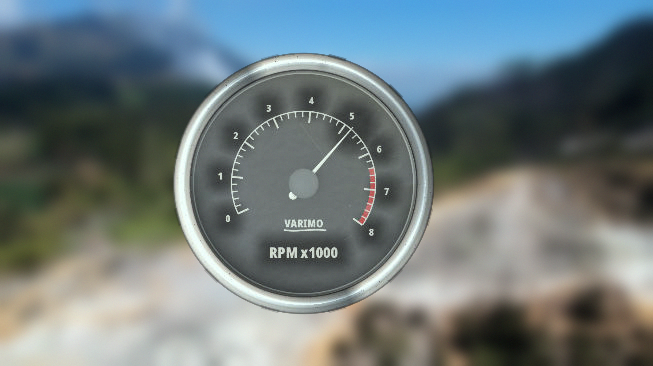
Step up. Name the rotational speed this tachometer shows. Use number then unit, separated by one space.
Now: 5200 rpm
